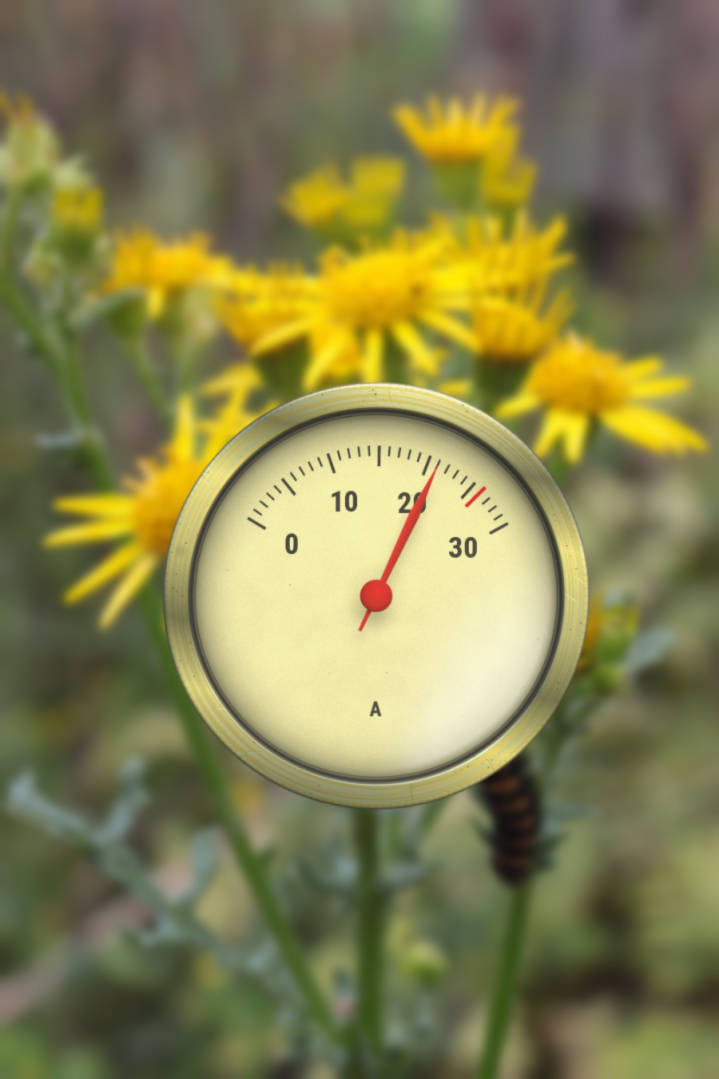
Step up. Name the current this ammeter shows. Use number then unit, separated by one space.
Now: 21 A
